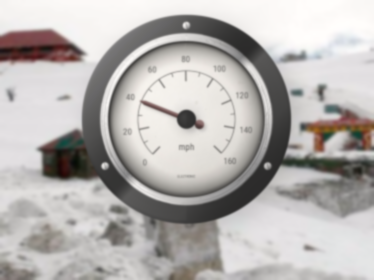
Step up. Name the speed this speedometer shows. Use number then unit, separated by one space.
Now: 40 mph
